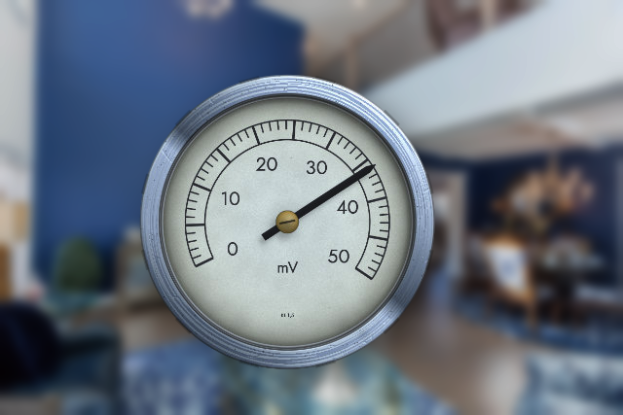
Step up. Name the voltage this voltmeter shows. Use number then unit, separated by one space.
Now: 36 mV
